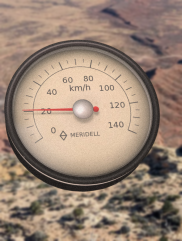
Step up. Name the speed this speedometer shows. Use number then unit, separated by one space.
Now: 20 km/h
